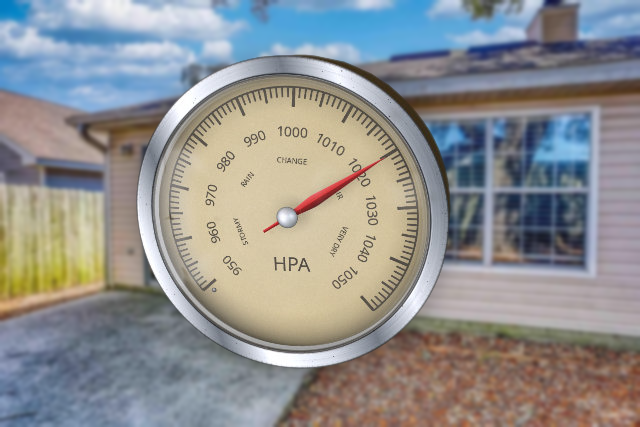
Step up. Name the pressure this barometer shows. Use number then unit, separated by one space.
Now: 1020 hPa
